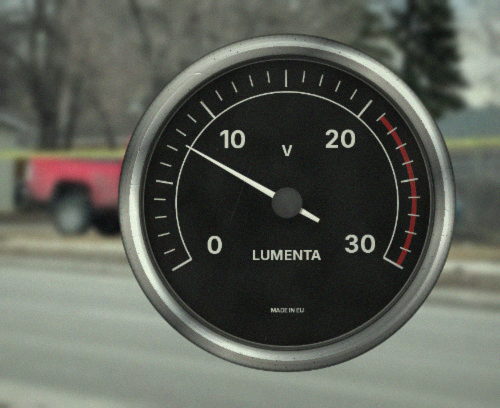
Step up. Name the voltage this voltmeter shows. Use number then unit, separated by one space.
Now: 7.5 V
